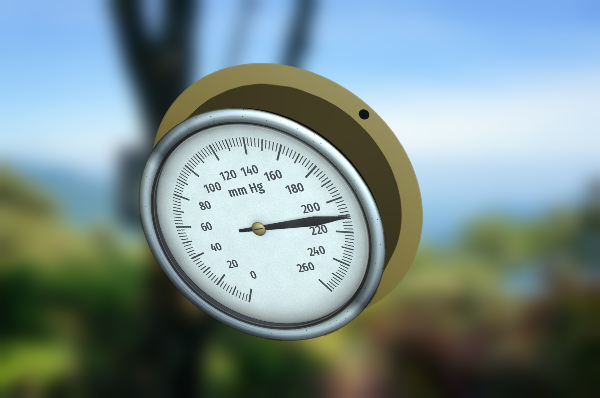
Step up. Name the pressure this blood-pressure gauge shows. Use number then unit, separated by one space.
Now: 210 mmHg
